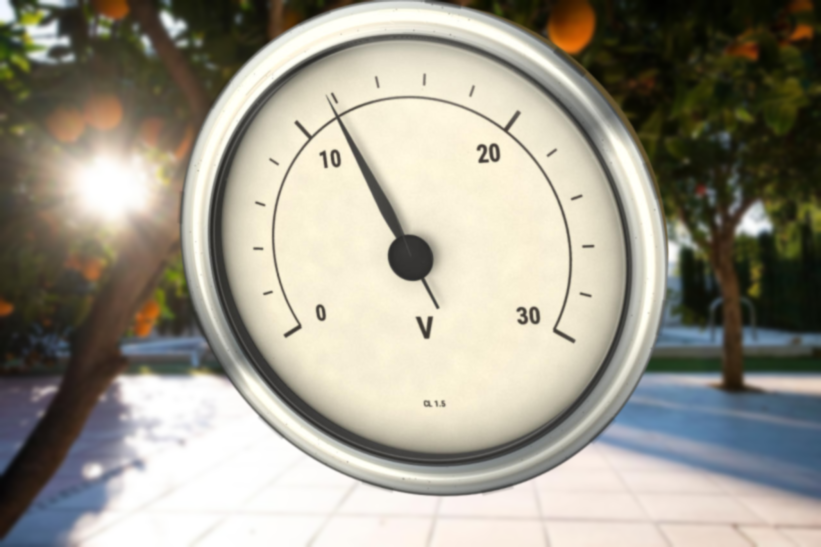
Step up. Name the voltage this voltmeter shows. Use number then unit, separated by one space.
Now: 12 V
